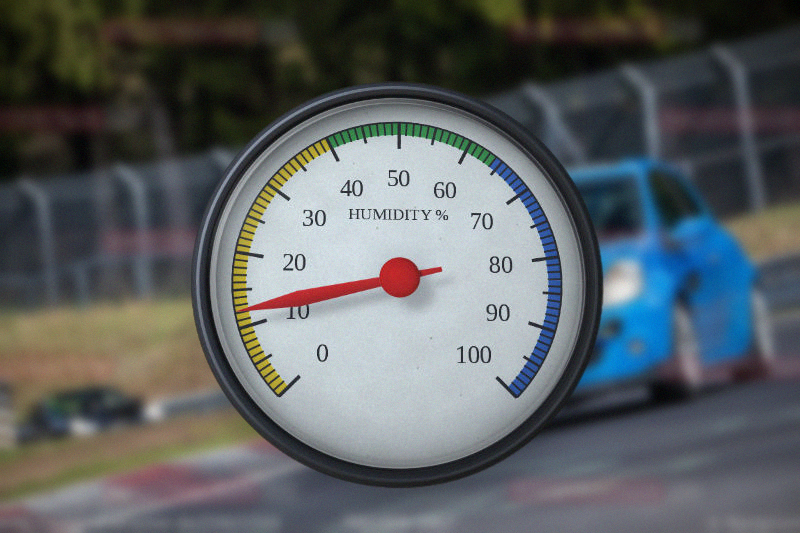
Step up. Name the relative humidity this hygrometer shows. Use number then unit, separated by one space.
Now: 12 %
